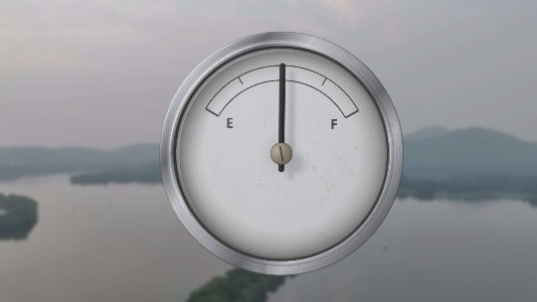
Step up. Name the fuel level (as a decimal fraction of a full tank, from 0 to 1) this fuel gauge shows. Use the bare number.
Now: 0.5
